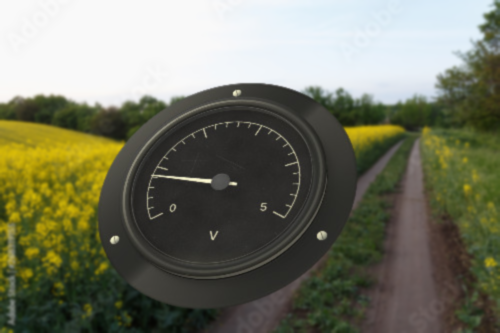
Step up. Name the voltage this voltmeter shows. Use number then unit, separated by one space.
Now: 0.8 V
